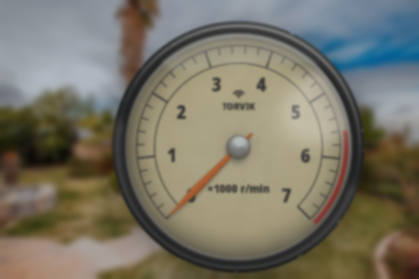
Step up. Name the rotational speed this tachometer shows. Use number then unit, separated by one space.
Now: 0 rpm
